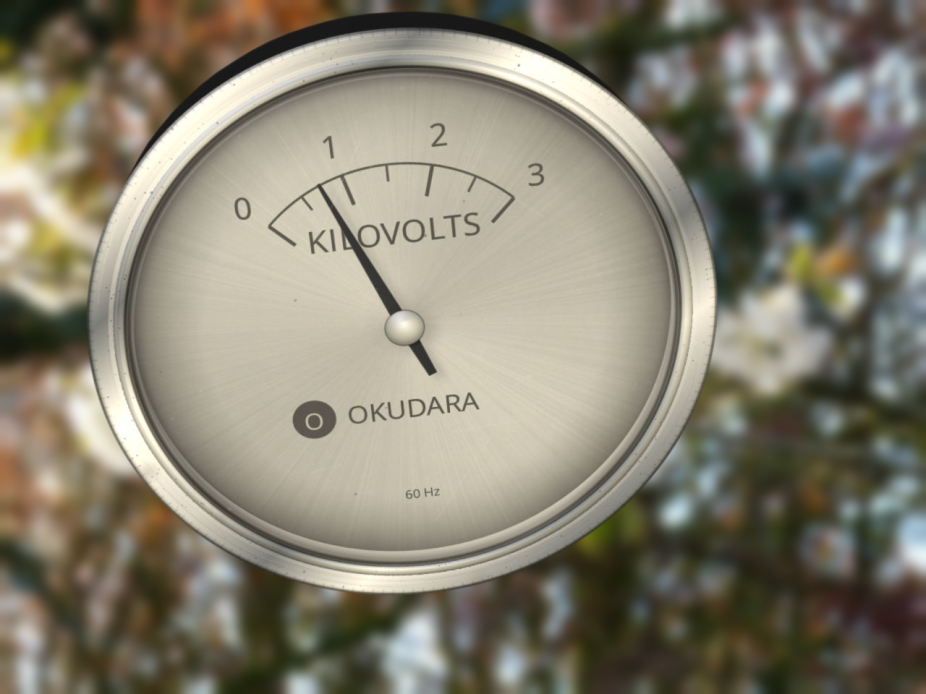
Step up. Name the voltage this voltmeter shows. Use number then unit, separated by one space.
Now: 0.75 kV
